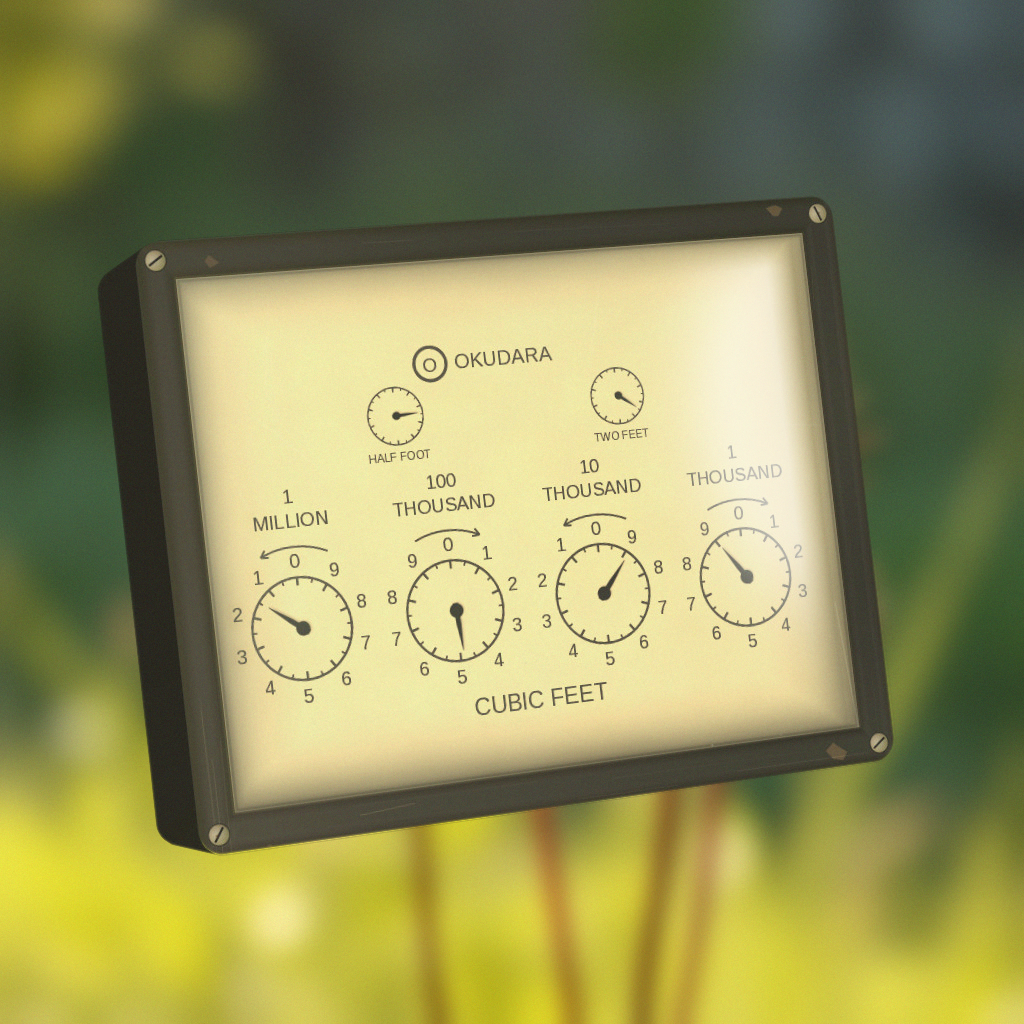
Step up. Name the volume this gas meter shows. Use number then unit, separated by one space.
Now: 148900 ft³
